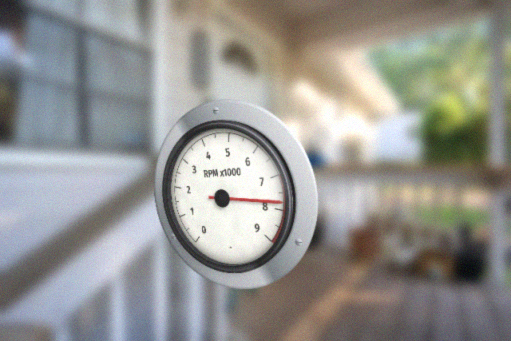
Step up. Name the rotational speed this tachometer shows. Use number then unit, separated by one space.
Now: 7750 rpm
